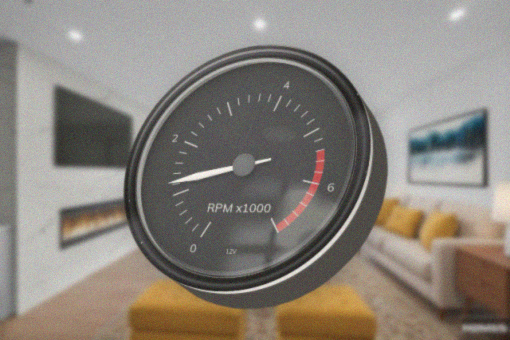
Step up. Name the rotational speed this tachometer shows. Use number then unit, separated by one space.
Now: 1200 rpm
